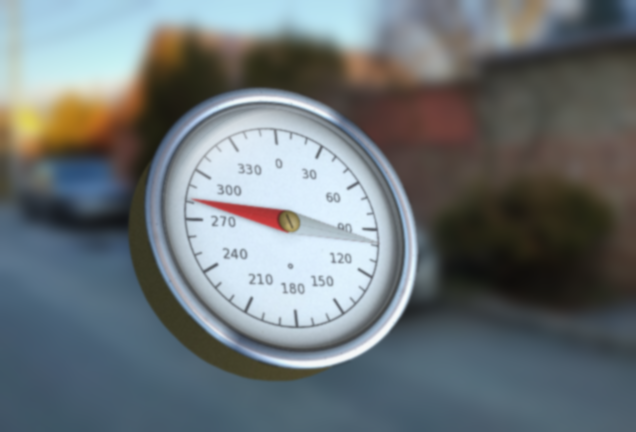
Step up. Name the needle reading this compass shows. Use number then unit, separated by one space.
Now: 280 °
